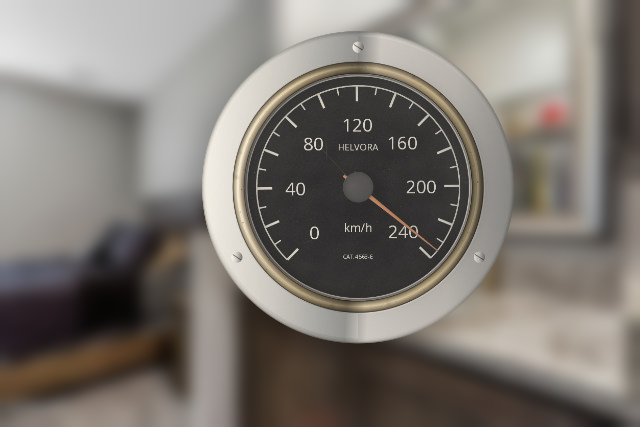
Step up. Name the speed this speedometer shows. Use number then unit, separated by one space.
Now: 235 km/h
